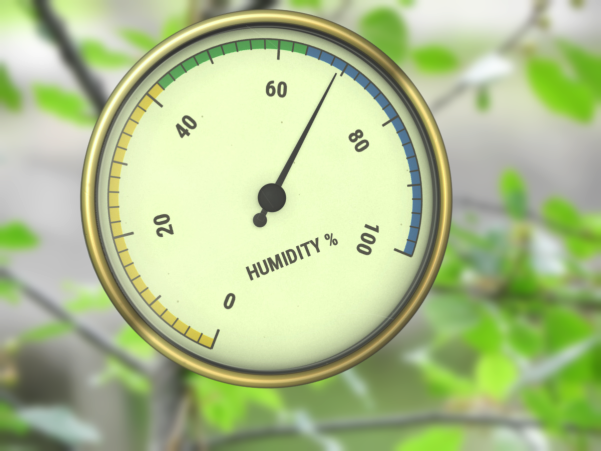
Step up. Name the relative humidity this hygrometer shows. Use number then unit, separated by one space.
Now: 69 %
